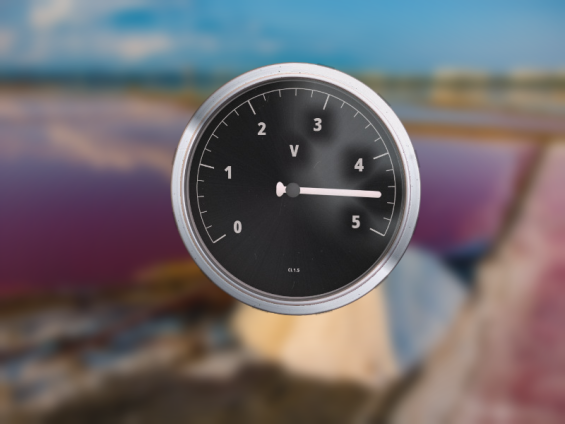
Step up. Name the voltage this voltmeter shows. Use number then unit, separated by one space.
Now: 4.5 V
